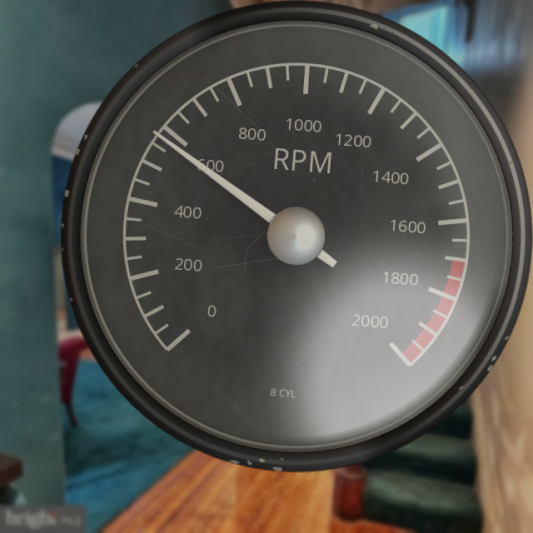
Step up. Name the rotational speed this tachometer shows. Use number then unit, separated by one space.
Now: 575 rpm
